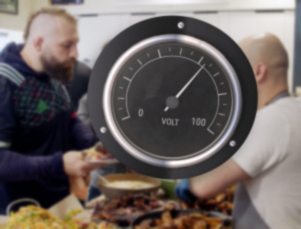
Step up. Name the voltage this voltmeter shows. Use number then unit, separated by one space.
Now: 62.5 V
